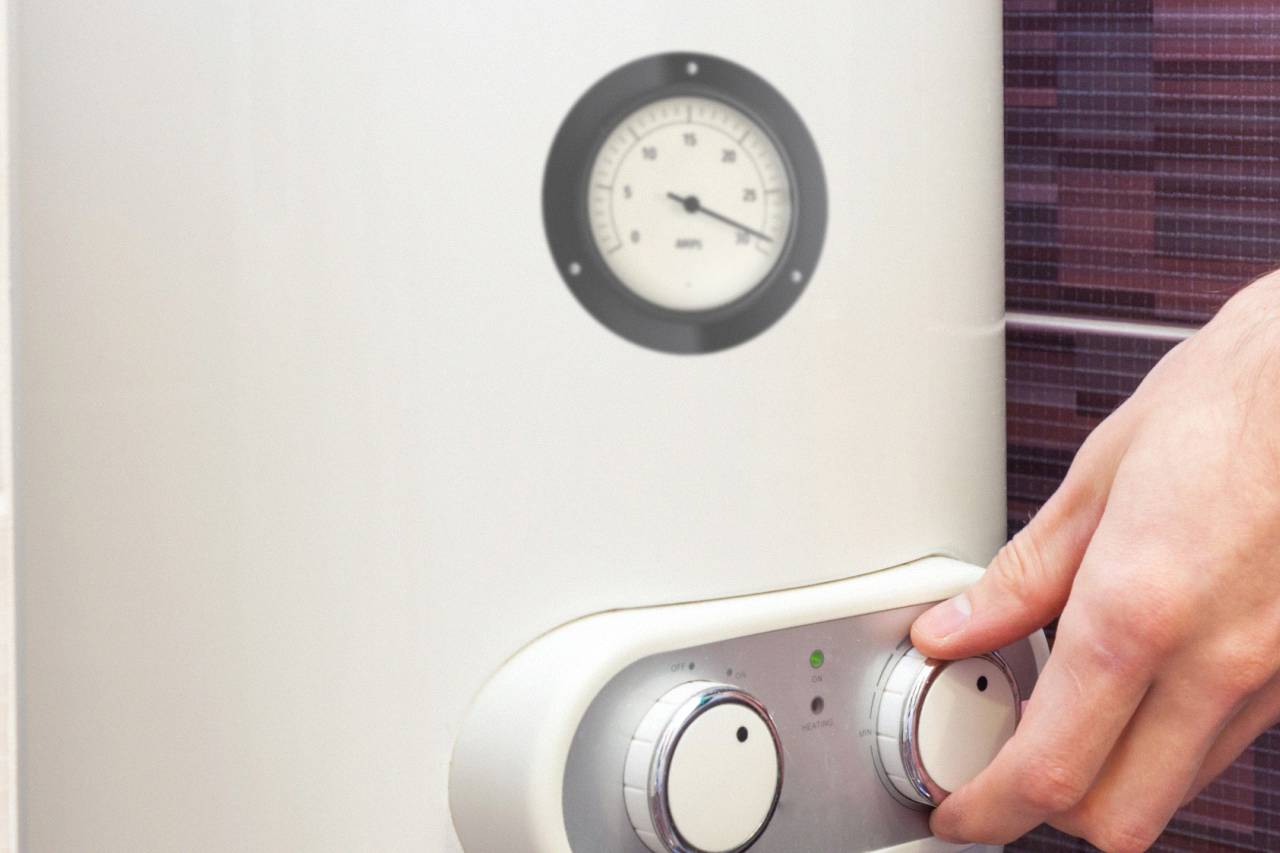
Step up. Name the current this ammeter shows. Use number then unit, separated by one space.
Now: 29 A
